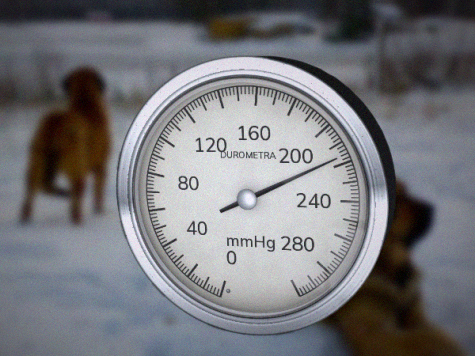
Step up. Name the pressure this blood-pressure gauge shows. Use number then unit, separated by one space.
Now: 216 mmHg
